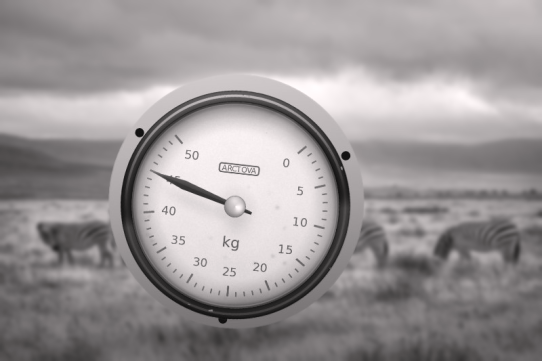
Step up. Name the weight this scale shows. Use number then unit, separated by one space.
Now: 45 kg
